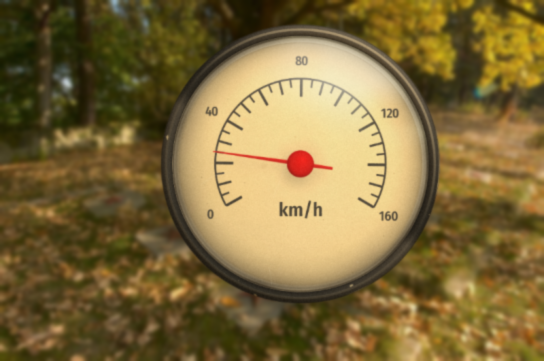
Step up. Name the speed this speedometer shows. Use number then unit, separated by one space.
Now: 25 km/h
